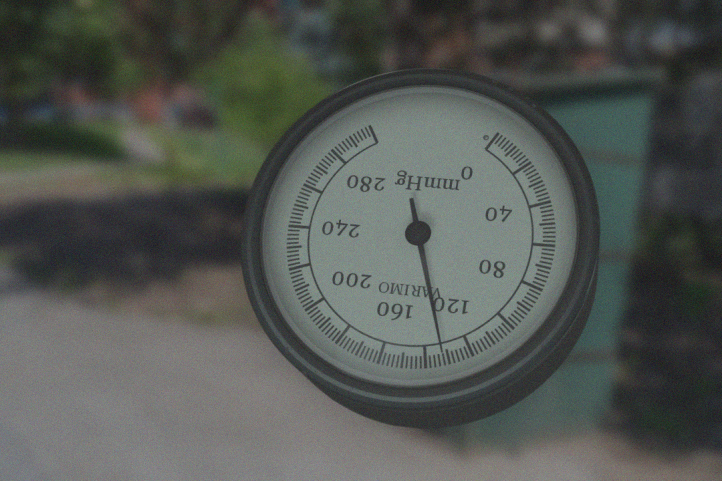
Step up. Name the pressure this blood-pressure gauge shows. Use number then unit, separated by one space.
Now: 132 mmHg
